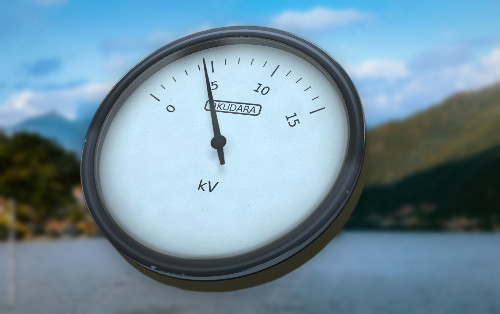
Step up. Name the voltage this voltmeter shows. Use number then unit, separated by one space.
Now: 4.5 kV
